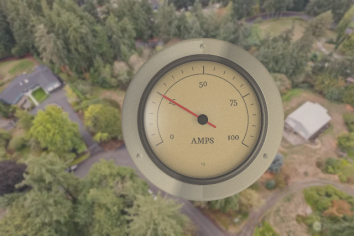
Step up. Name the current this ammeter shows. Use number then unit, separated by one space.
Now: 25 A
